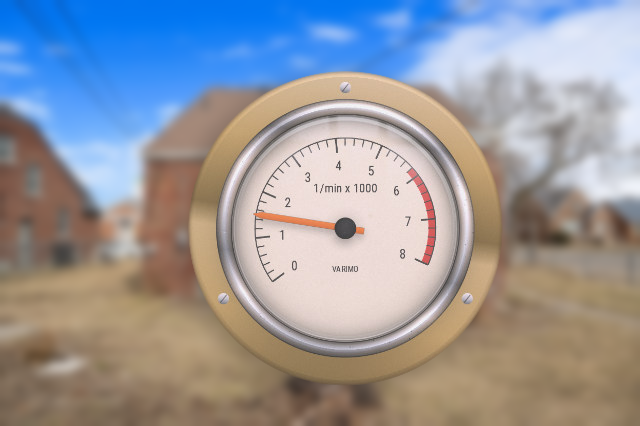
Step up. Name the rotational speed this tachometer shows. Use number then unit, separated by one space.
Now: 1500 rpm
